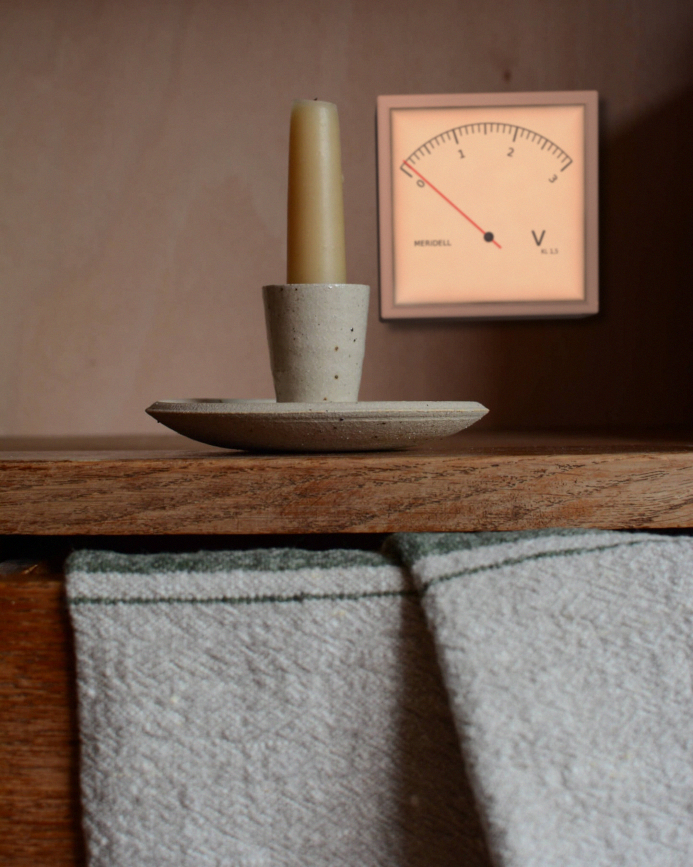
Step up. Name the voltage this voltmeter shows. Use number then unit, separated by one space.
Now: 0.1 V
